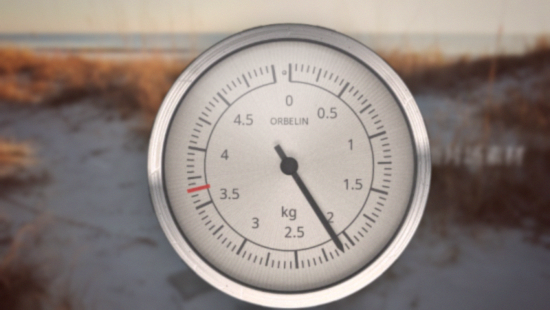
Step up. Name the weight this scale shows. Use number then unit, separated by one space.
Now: 2.1 kg
